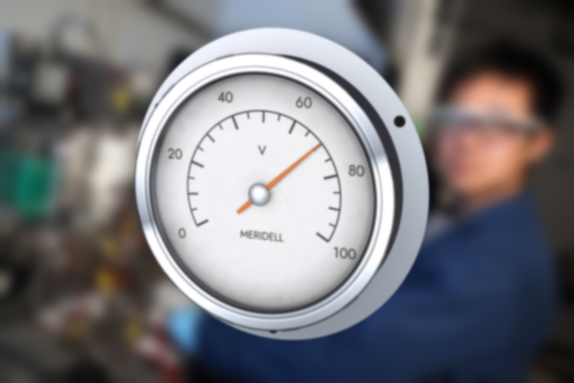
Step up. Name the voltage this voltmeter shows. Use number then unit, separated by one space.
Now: 70 V
